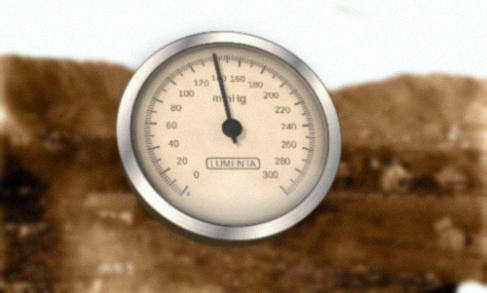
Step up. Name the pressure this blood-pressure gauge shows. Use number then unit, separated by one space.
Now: 140 mmHg
